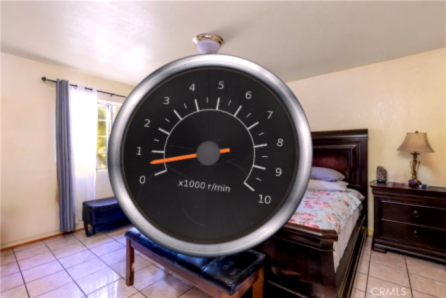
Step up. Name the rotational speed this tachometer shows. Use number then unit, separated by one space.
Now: 500 rpm
